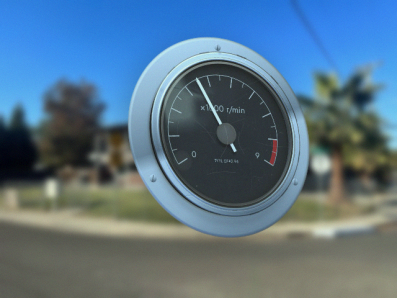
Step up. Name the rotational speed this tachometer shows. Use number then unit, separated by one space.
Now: 3500 rpm
